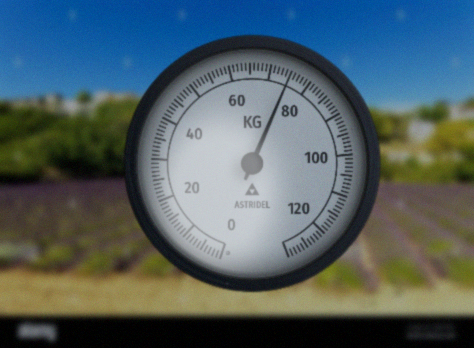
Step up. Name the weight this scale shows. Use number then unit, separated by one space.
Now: 75 kg
